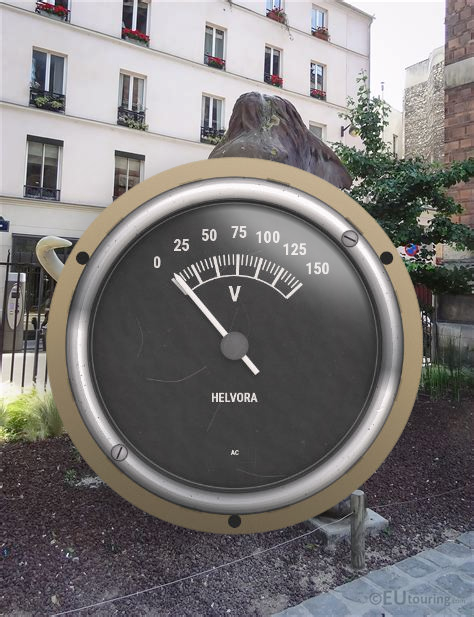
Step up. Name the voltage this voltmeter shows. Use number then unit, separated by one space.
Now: 5 V
